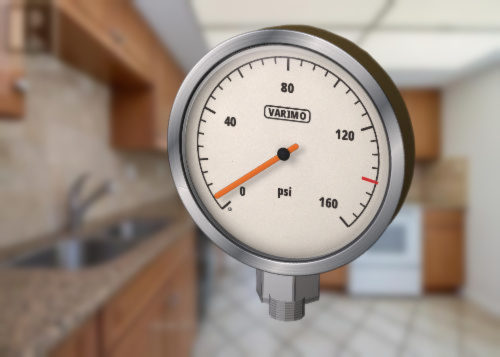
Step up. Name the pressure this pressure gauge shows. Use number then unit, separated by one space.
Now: 5 psi
